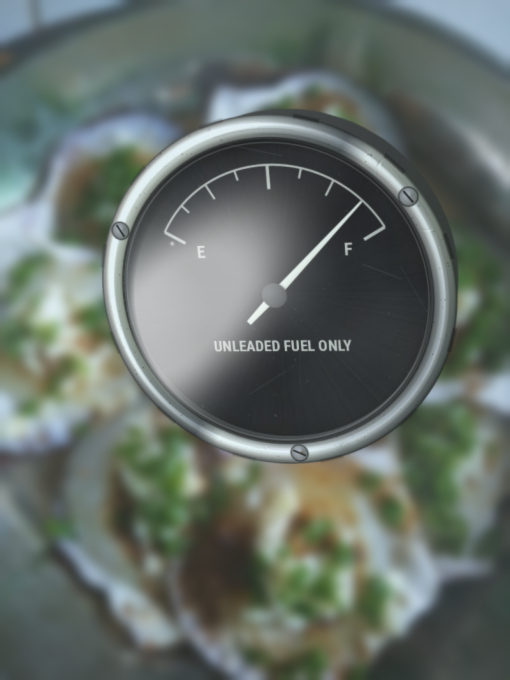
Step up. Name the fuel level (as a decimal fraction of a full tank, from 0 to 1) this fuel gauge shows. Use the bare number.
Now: 0.875
